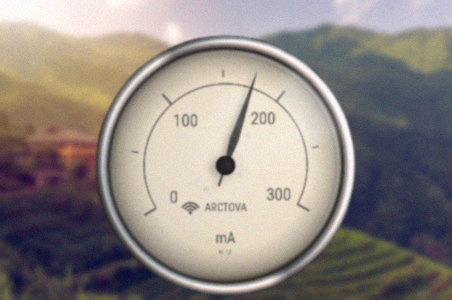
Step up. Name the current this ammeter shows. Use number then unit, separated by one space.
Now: 175 mA
